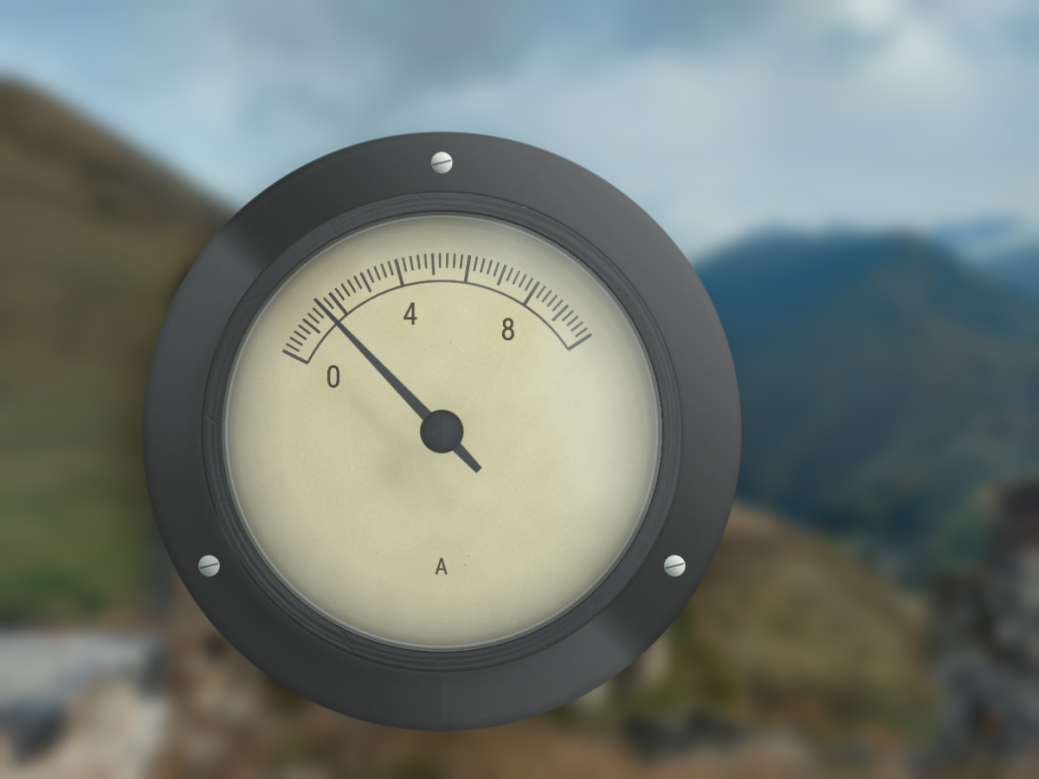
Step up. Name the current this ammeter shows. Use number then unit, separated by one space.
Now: 1.6 A
